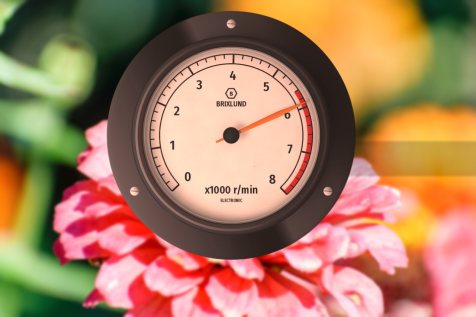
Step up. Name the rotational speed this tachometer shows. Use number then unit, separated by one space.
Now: 5900 rpm
